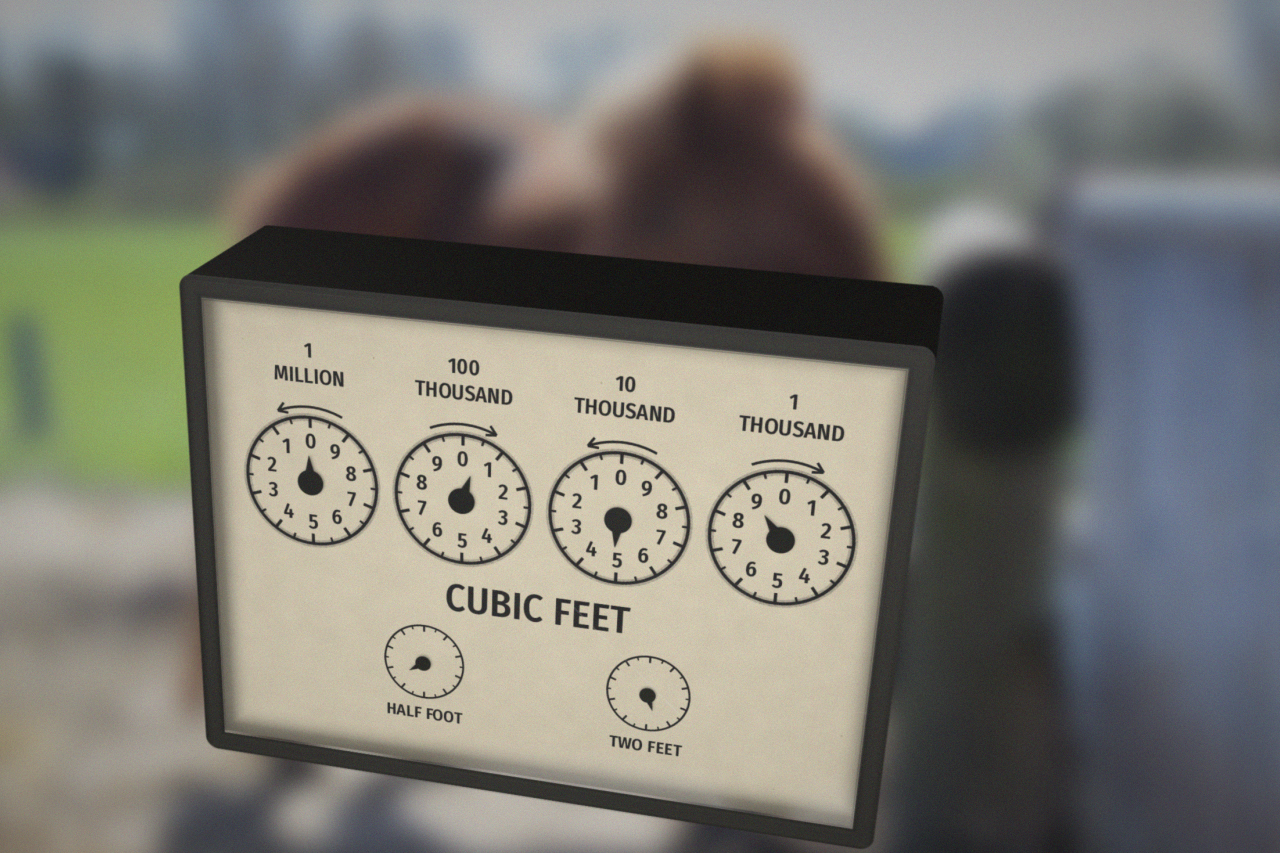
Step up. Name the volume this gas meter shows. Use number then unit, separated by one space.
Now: 4900 ft³
